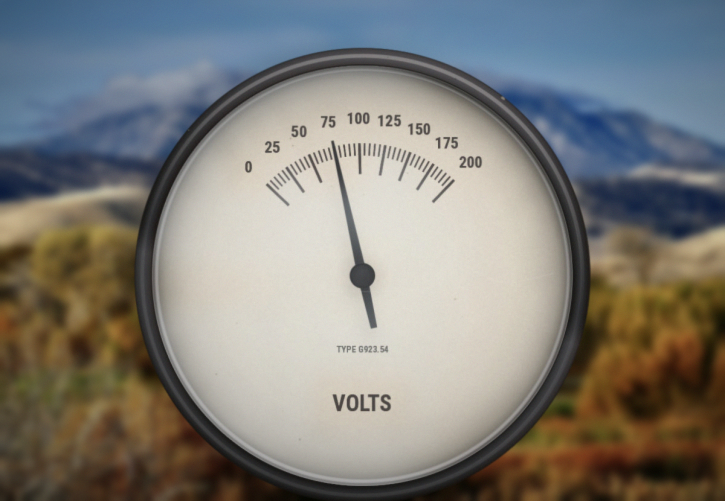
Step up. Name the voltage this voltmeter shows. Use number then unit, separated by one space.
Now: 75 V
